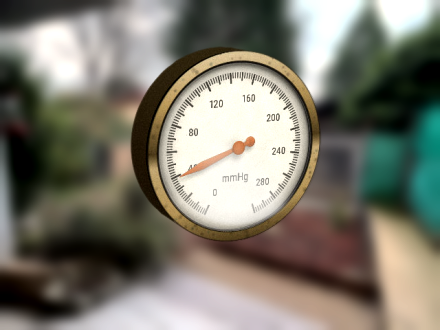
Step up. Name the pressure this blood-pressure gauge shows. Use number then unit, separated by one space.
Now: 40 mmHg
